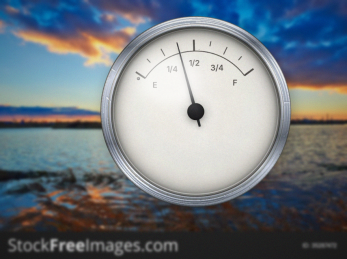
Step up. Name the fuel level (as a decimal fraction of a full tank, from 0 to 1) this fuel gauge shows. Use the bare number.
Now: 0.375
